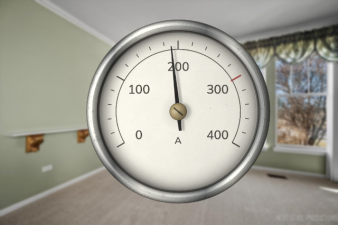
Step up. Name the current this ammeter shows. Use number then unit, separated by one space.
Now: 190 A
